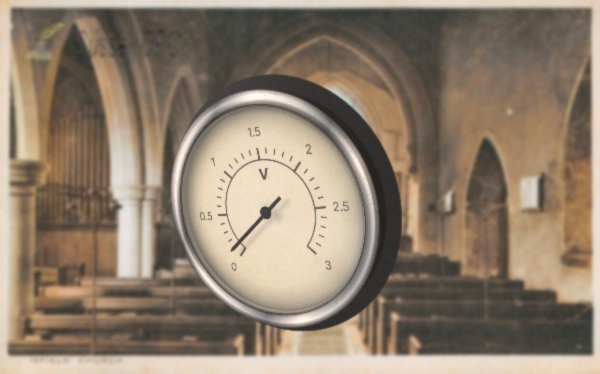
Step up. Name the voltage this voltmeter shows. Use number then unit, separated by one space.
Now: 0.1 V
